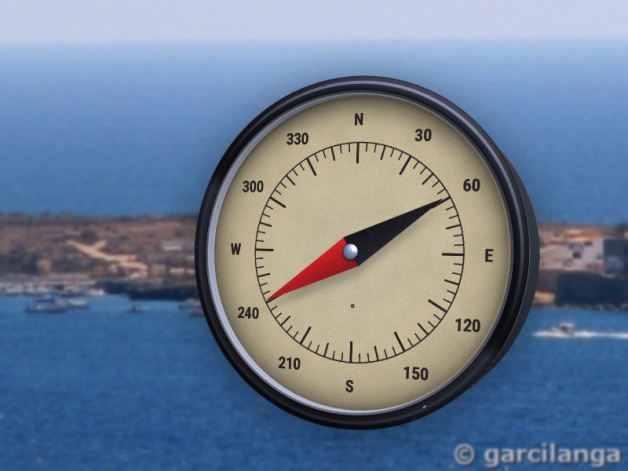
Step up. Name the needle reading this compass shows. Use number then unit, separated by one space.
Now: 240 °
